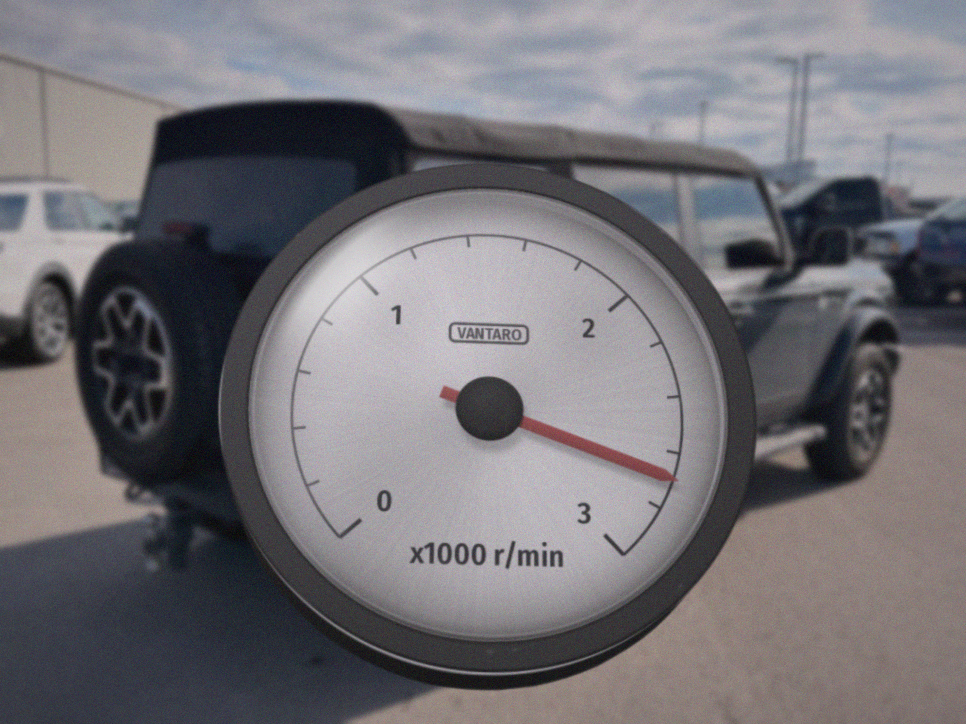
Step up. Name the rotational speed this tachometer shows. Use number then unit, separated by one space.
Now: 2700 rpm
